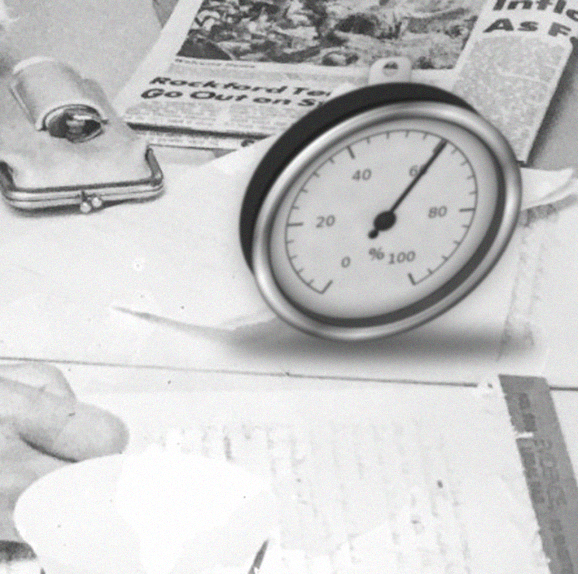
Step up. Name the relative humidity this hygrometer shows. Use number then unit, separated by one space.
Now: 60 %
